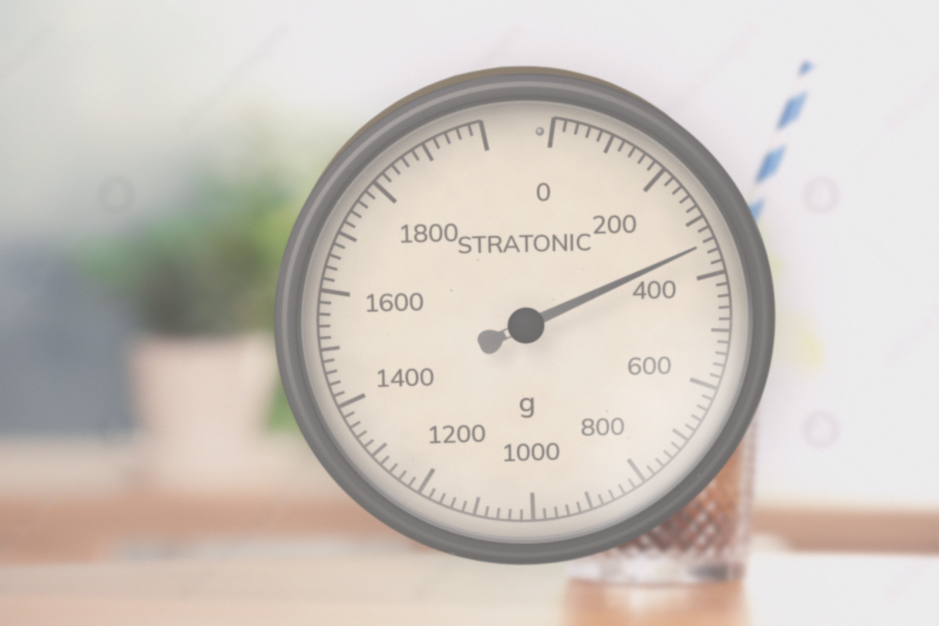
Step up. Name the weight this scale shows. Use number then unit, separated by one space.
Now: 340 g
